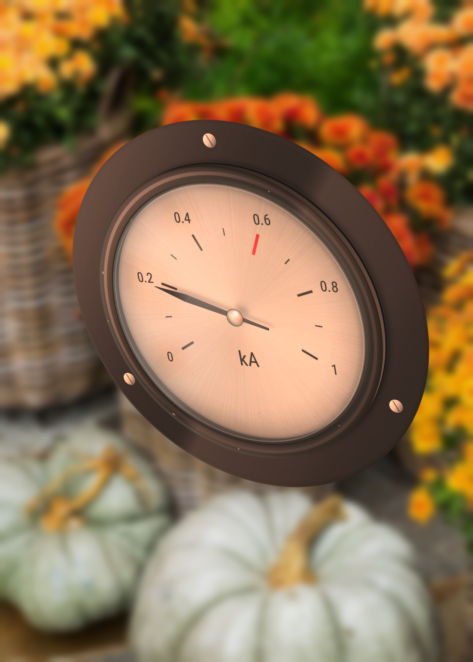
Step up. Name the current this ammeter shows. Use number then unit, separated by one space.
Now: 0.2 kA
